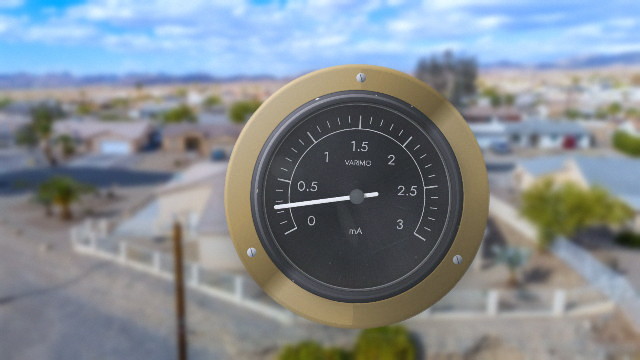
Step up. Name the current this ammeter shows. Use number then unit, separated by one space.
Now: 0.25 mA
